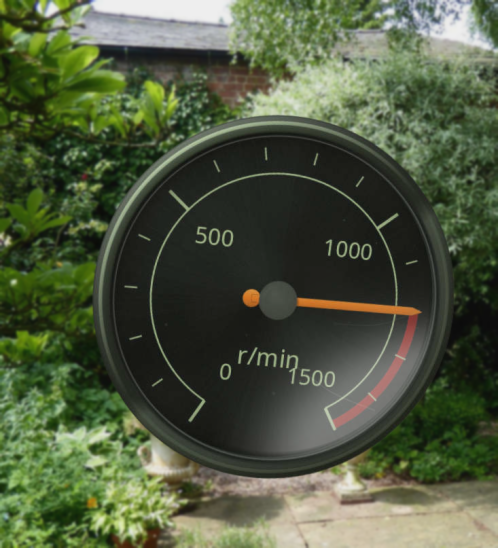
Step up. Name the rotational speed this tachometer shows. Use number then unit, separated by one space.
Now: 1200 rpm
